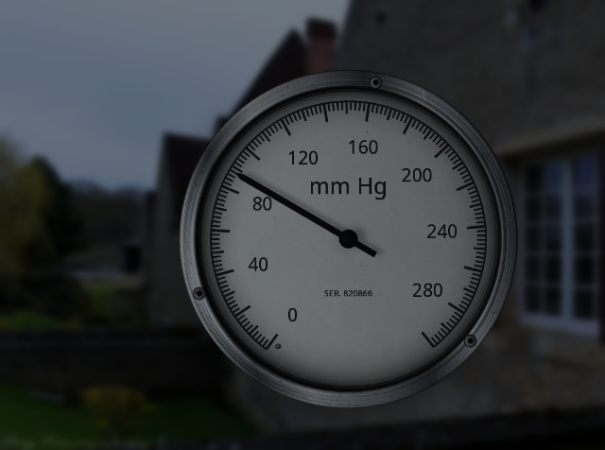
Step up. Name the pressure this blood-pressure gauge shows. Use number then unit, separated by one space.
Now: 88 mmHg
